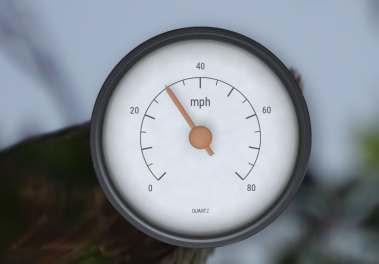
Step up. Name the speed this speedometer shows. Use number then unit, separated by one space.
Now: 30 mph
